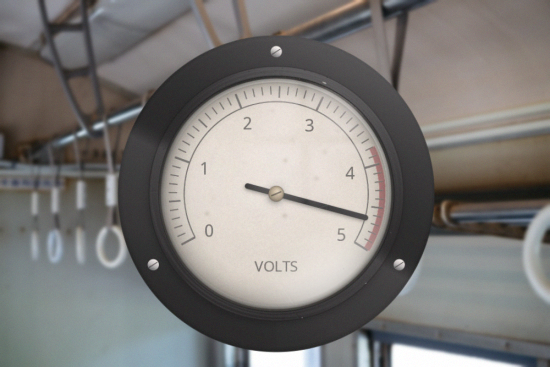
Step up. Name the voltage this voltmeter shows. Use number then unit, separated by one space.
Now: 4.65 V
